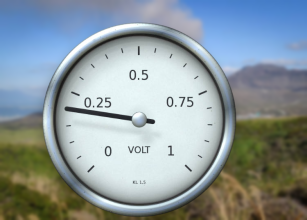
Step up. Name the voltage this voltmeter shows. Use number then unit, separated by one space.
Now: 0.2 V
